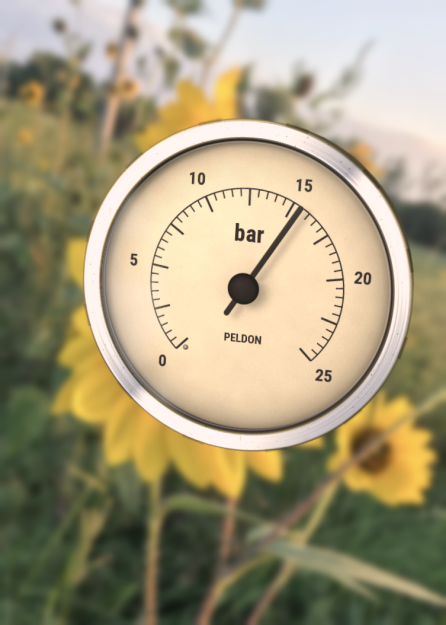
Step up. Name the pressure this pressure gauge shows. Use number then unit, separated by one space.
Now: 15.5 bar
